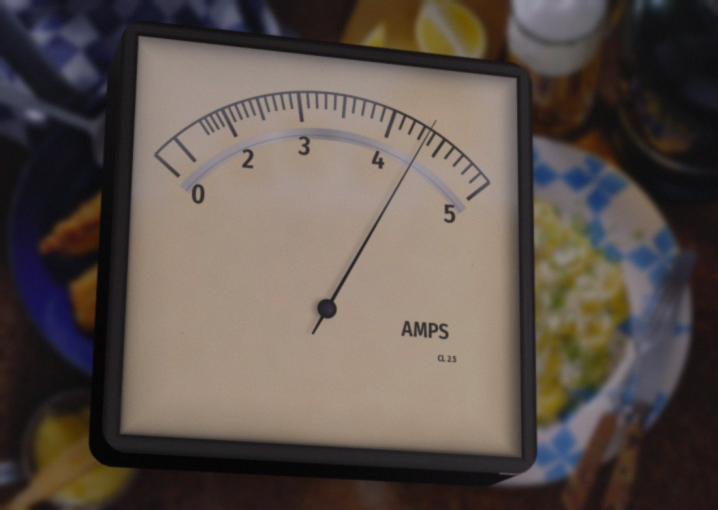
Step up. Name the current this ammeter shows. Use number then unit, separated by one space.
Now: 4.35 A
